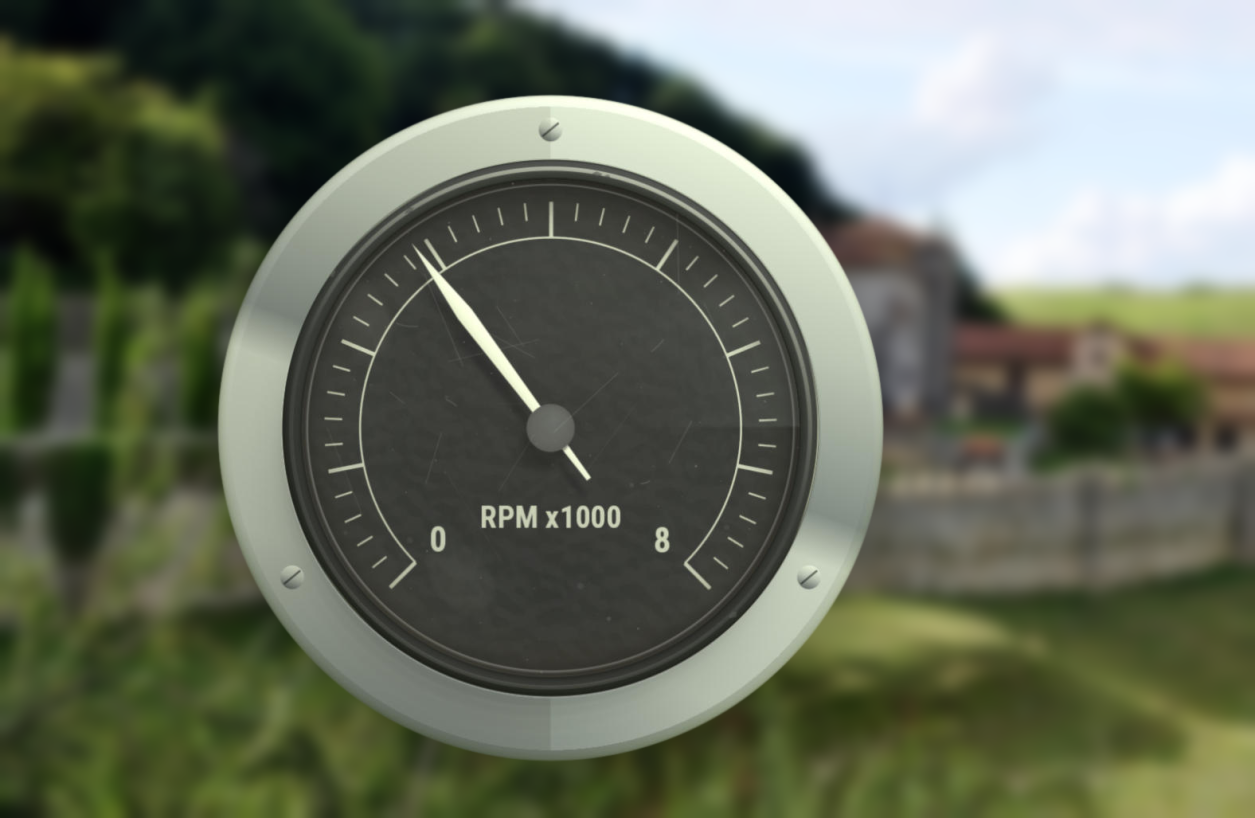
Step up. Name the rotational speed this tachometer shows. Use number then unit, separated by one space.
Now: 2900 rpm
